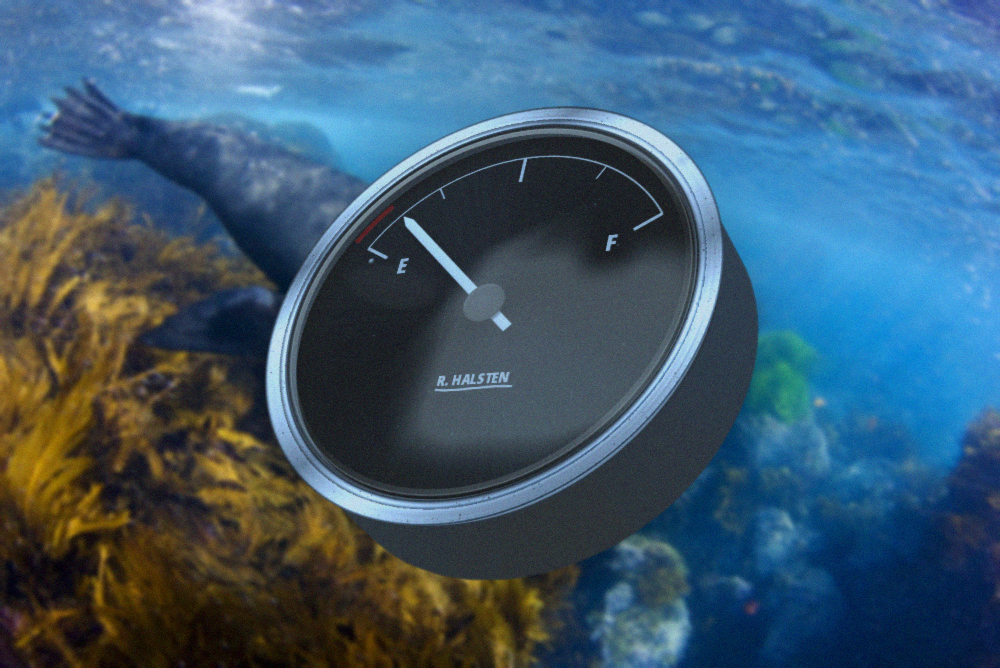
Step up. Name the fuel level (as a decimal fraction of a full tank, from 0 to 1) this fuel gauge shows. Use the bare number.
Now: 0.125
